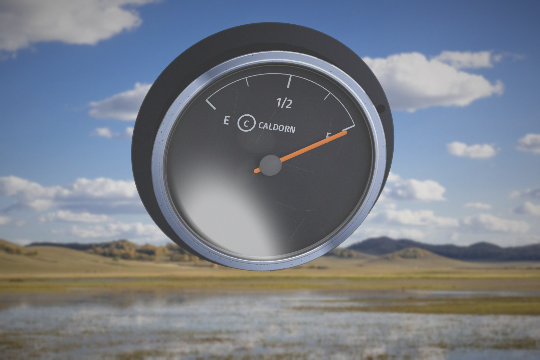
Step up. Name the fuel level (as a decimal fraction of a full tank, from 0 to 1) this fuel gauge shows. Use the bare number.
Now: 1
